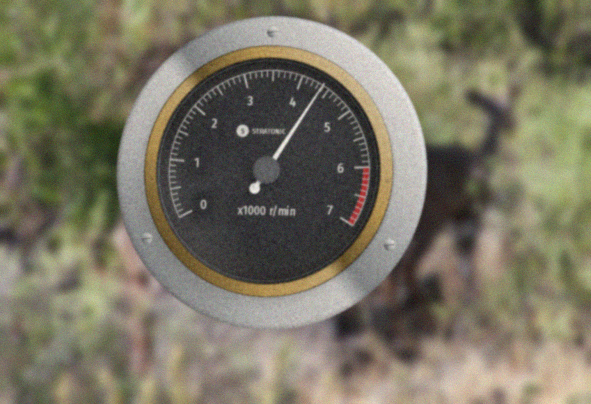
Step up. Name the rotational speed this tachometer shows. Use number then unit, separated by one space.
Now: 4400 rpm
